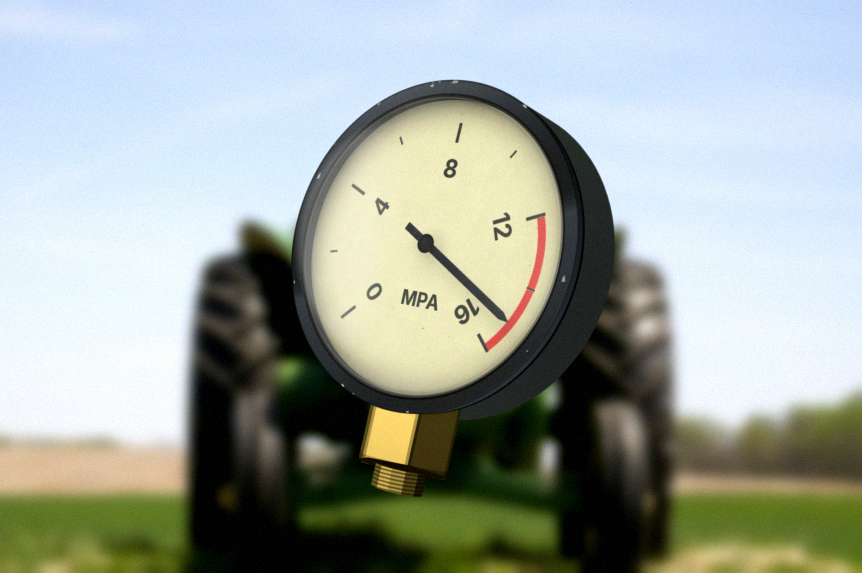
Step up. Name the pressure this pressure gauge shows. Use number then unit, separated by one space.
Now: 15 MPa
